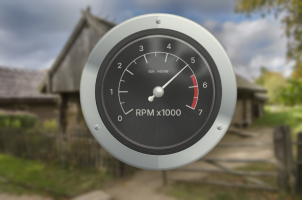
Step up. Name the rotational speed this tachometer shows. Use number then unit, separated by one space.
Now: 5000 rpm
